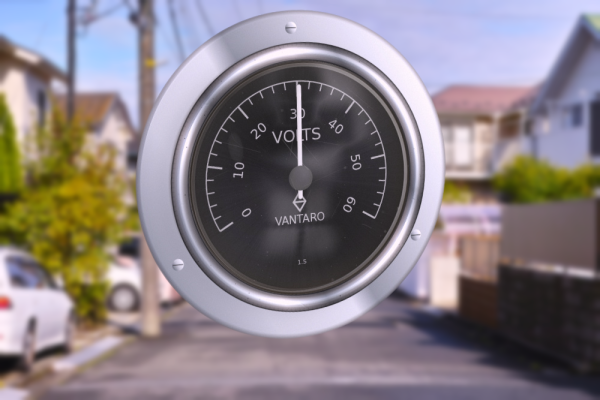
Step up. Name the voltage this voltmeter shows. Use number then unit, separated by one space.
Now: 30 V
